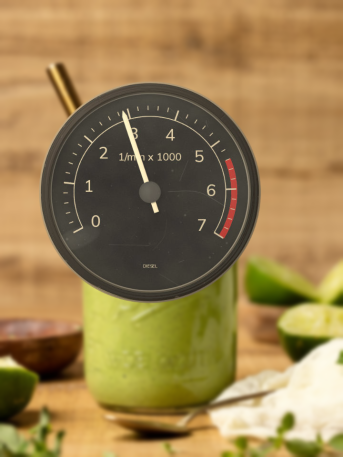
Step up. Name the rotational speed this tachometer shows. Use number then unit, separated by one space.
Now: 2900 rpm
